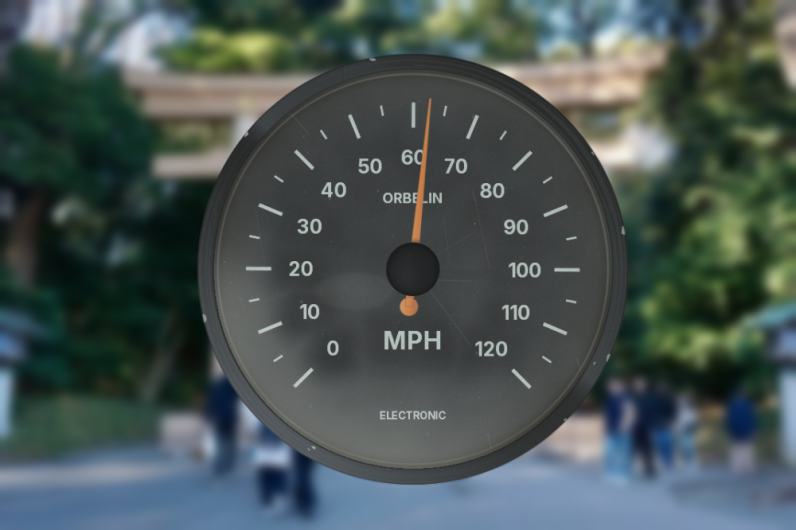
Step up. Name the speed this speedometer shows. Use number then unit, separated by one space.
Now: 62.5 mph
